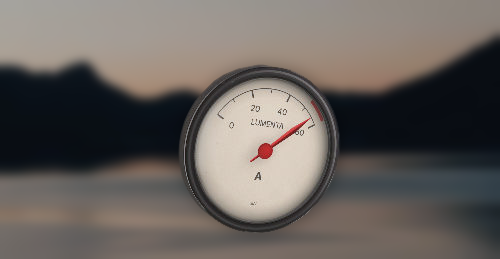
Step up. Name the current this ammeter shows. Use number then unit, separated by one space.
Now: 55 A
